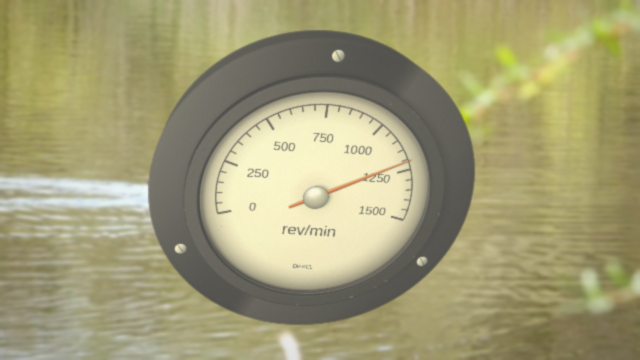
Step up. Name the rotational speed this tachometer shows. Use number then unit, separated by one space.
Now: 1200 rpm
